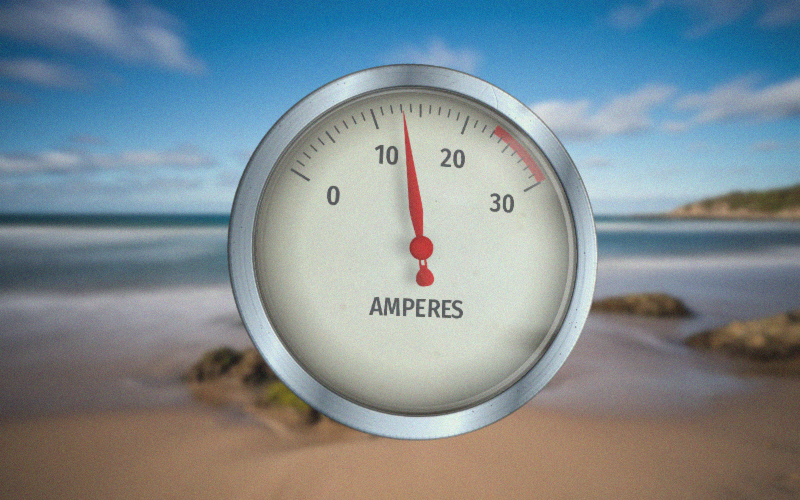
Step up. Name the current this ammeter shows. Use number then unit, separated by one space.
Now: 13 A
